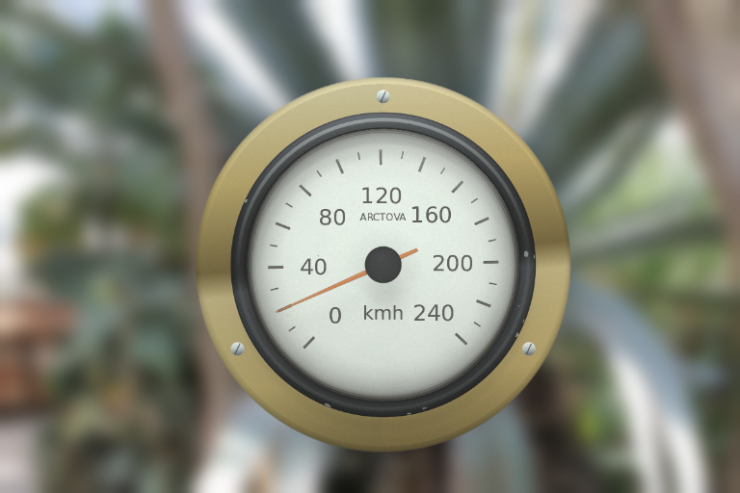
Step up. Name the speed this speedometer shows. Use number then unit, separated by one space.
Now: 20 km/h
